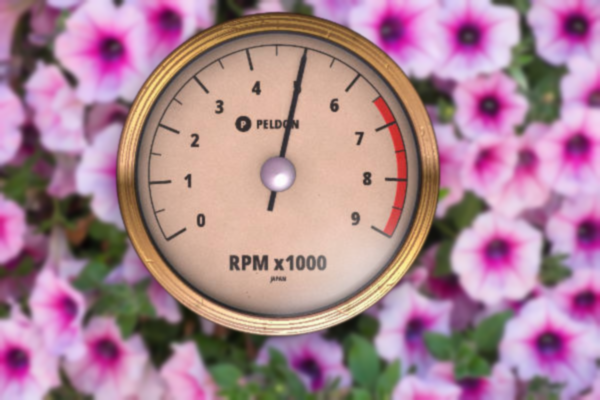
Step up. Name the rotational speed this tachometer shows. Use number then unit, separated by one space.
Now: 5000 rpm
